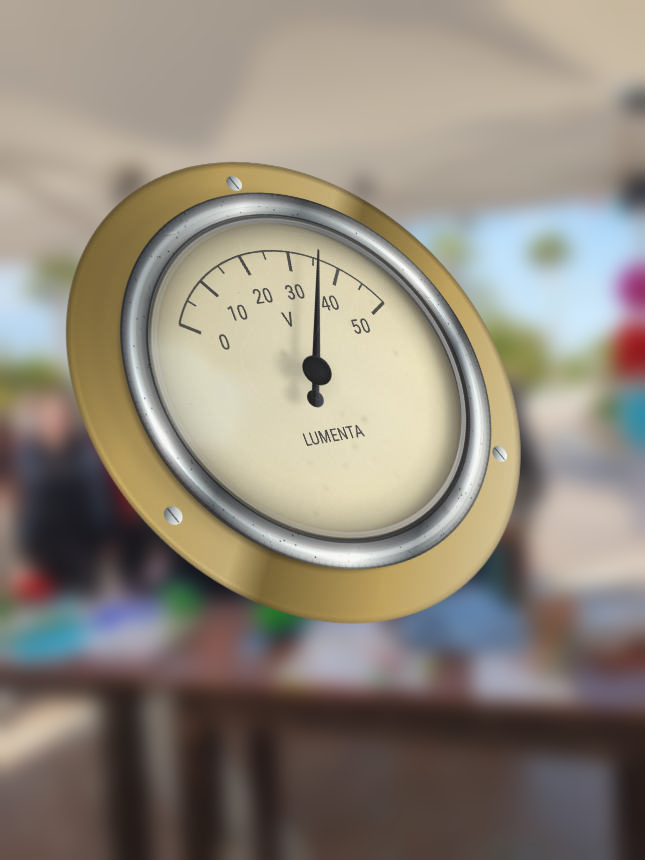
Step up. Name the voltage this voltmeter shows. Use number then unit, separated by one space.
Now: 35 V
